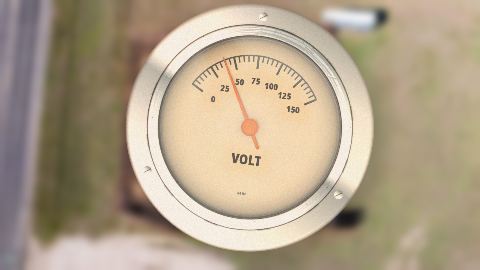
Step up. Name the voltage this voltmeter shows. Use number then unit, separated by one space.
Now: 40 V
